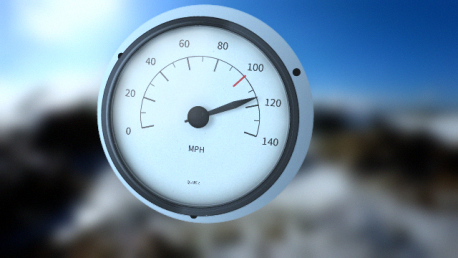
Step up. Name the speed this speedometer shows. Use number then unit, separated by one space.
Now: 115 mph
